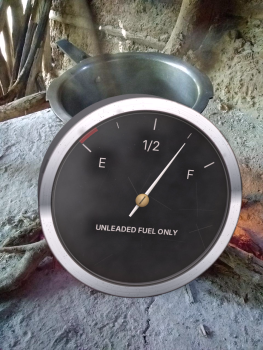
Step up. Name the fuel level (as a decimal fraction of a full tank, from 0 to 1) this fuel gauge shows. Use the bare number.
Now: 0.75
